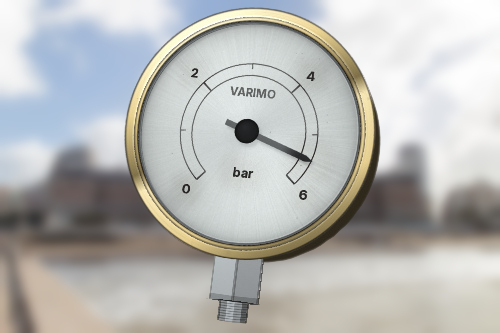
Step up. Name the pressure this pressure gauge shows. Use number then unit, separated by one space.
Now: 5.5 bar
